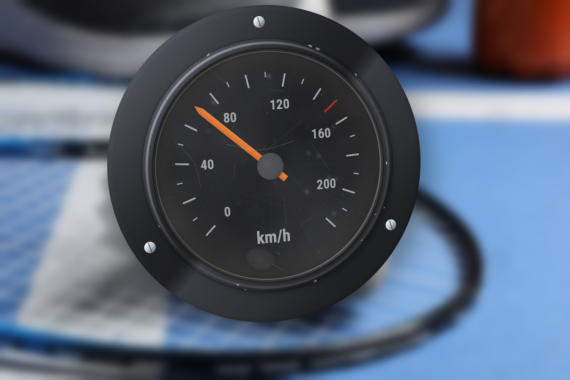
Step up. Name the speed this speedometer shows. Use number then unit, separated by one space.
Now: 70 km/h
